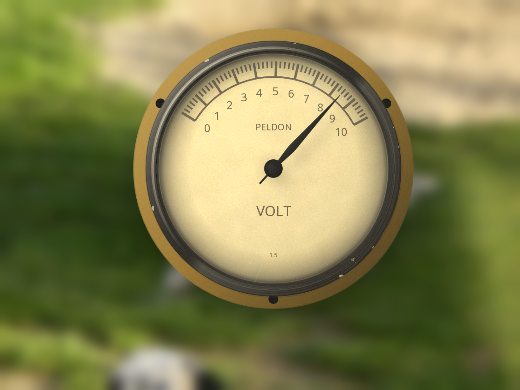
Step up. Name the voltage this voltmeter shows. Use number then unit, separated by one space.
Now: 8.4 V
